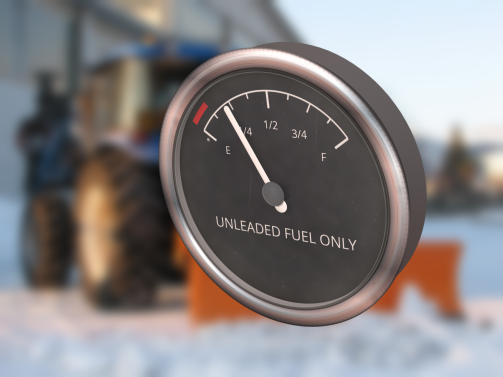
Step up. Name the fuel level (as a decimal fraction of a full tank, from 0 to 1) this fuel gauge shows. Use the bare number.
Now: 0.25
